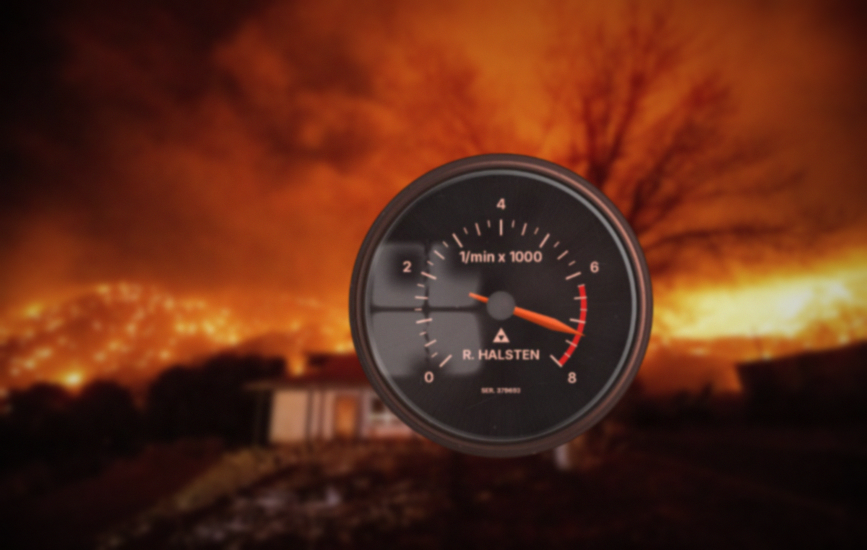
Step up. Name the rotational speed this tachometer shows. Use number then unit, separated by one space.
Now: 7250 rpm
